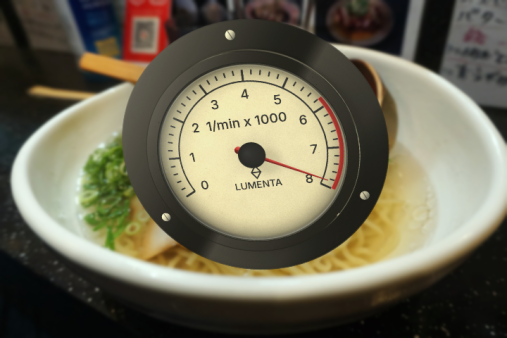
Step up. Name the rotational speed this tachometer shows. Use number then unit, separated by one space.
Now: 7800 rpm
